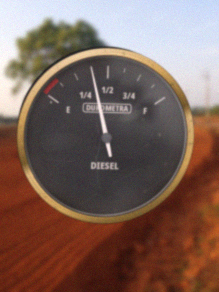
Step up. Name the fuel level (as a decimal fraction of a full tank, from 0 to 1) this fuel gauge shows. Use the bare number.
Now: 0.375
